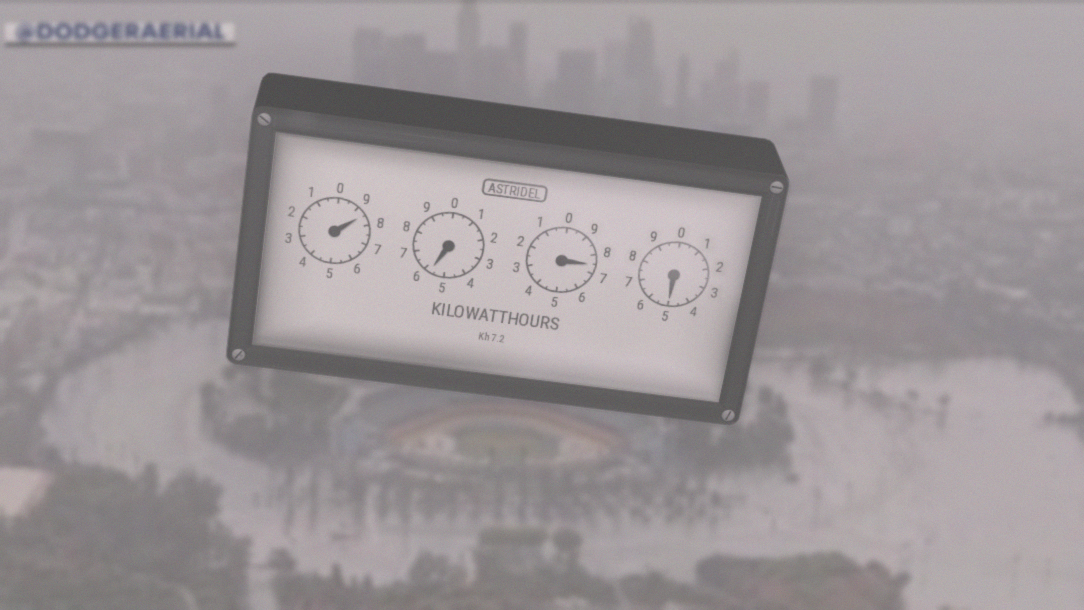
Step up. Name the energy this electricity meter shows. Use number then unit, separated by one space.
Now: 8575 kWh
